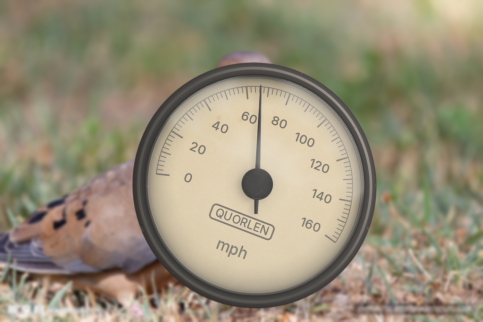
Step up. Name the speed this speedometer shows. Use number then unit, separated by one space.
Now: 66 mph
